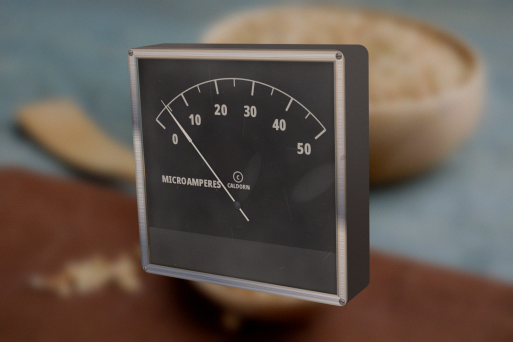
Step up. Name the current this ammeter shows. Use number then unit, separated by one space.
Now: 5 µA
